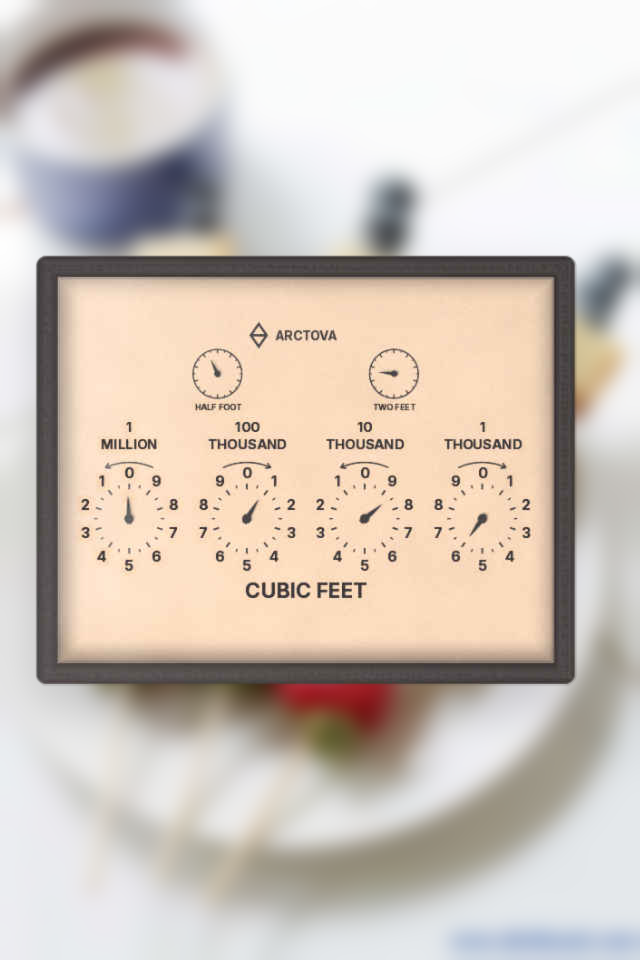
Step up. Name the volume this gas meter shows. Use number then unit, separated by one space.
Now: 8600 ft³
